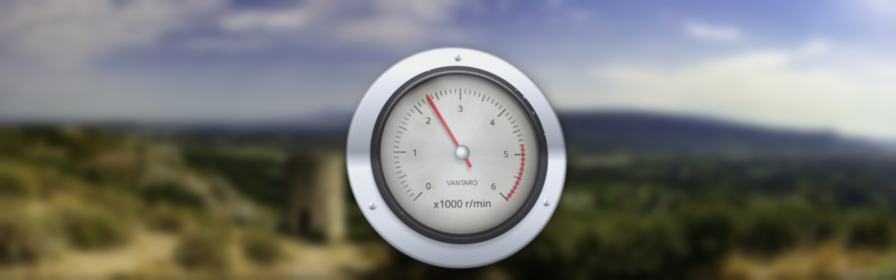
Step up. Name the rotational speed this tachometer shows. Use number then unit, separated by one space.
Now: 2300 rpm
